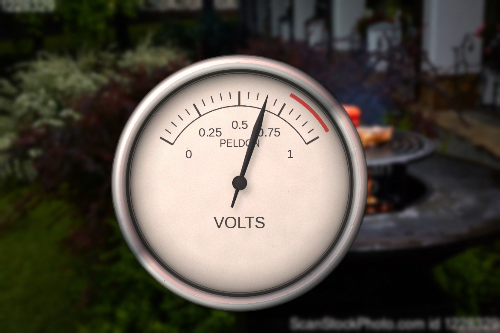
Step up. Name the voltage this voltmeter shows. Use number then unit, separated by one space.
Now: 0.65 V
